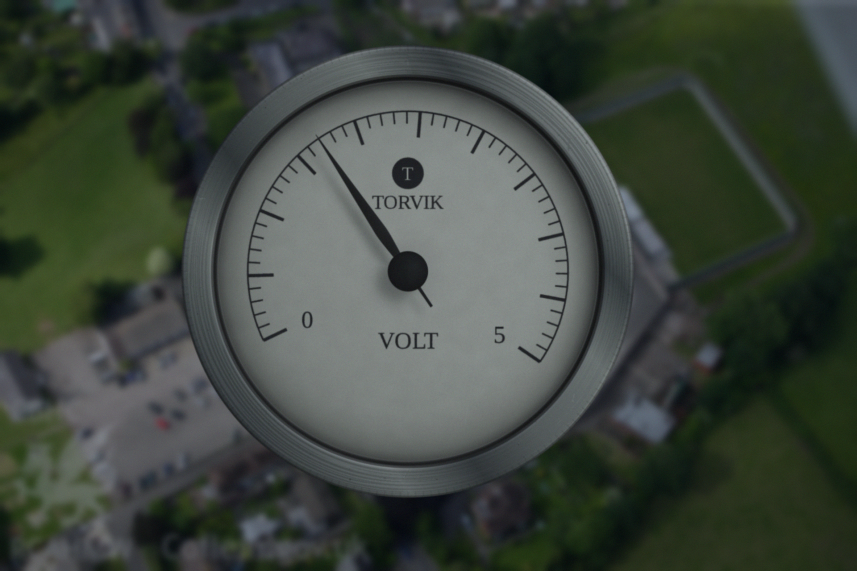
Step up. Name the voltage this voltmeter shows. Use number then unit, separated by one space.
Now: 1.7 V
